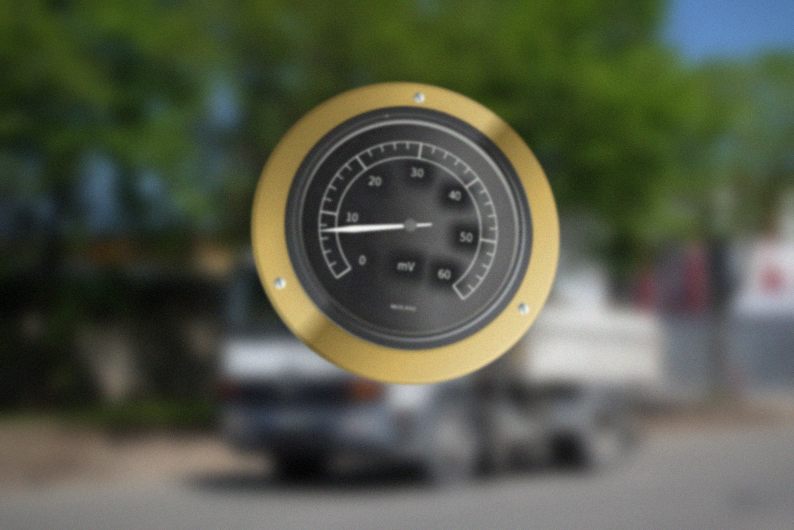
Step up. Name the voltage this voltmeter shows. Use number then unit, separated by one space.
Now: 7 mV
